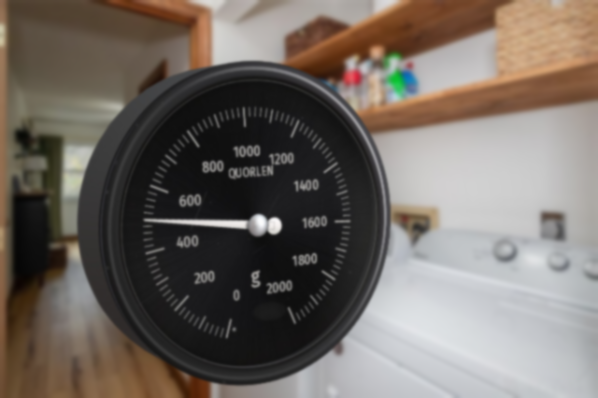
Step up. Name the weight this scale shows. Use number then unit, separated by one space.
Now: 500 g
